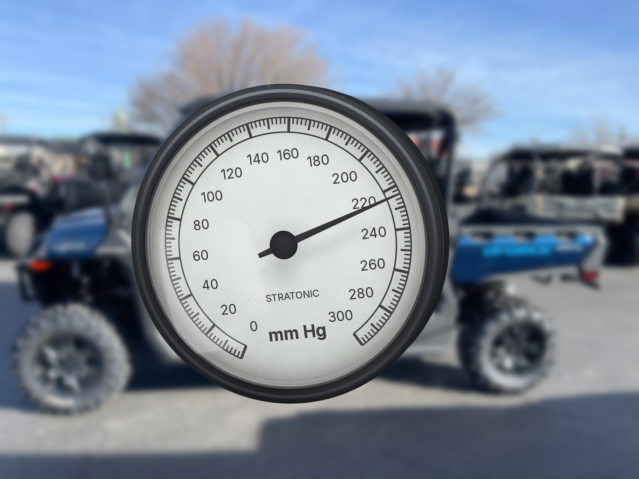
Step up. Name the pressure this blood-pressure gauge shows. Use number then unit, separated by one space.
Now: 224 mmHg
